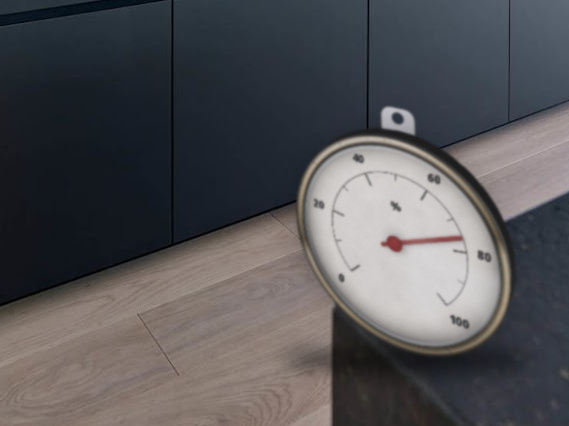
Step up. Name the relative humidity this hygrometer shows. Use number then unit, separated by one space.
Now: 75 %
